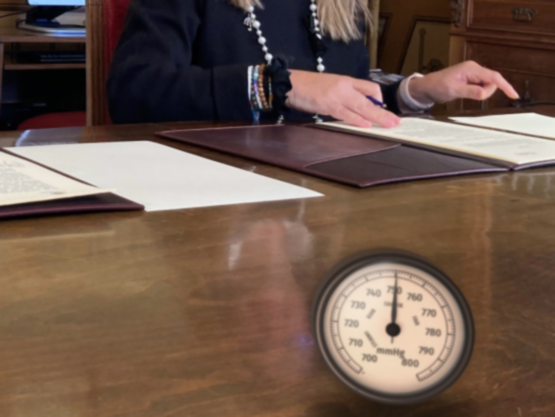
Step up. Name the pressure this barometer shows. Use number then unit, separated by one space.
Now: 750 mmHg
